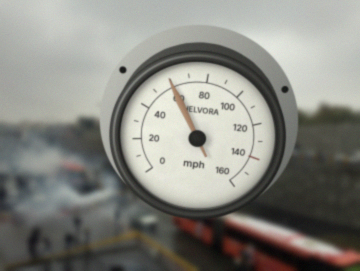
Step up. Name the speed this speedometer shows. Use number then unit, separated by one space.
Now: 60 mph
